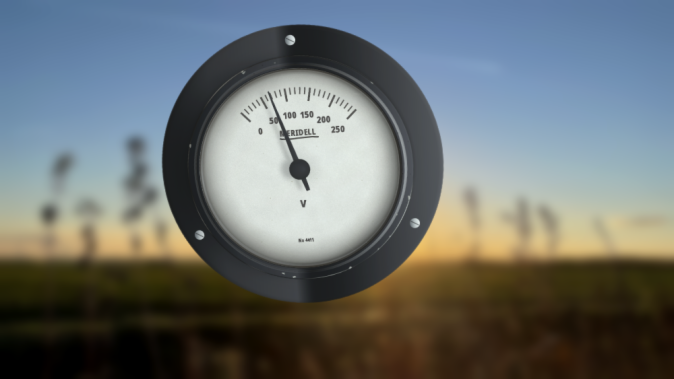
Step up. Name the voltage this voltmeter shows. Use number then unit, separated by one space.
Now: 70 V
